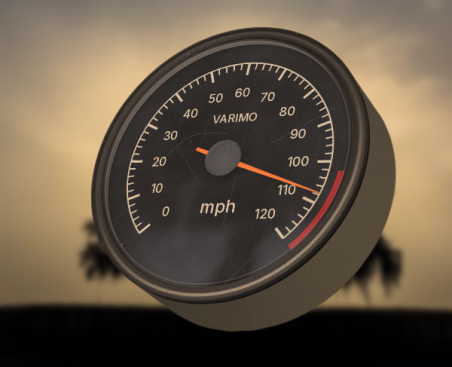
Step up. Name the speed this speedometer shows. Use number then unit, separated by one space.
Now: 108 mph
